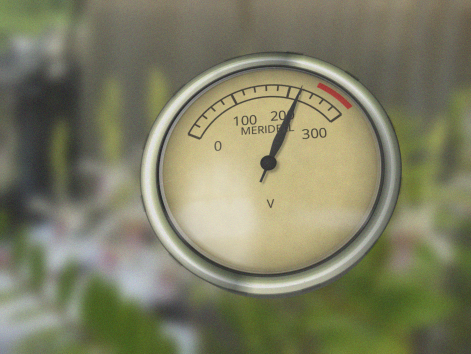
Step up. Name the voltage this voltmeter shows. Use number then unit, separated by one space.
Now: 220 V
